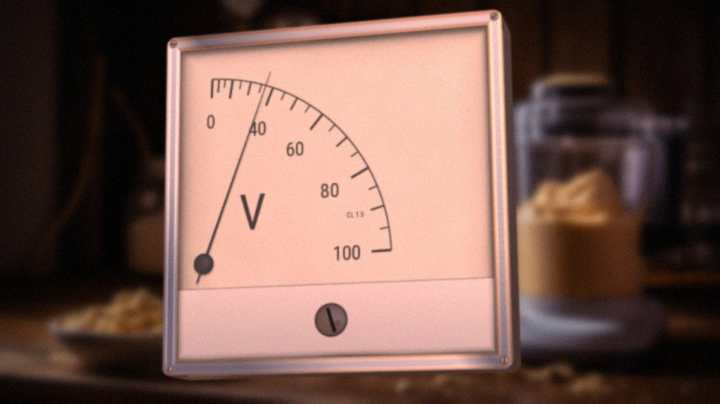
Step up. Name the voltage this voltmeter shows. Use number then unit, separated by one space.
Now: 37.5 V
